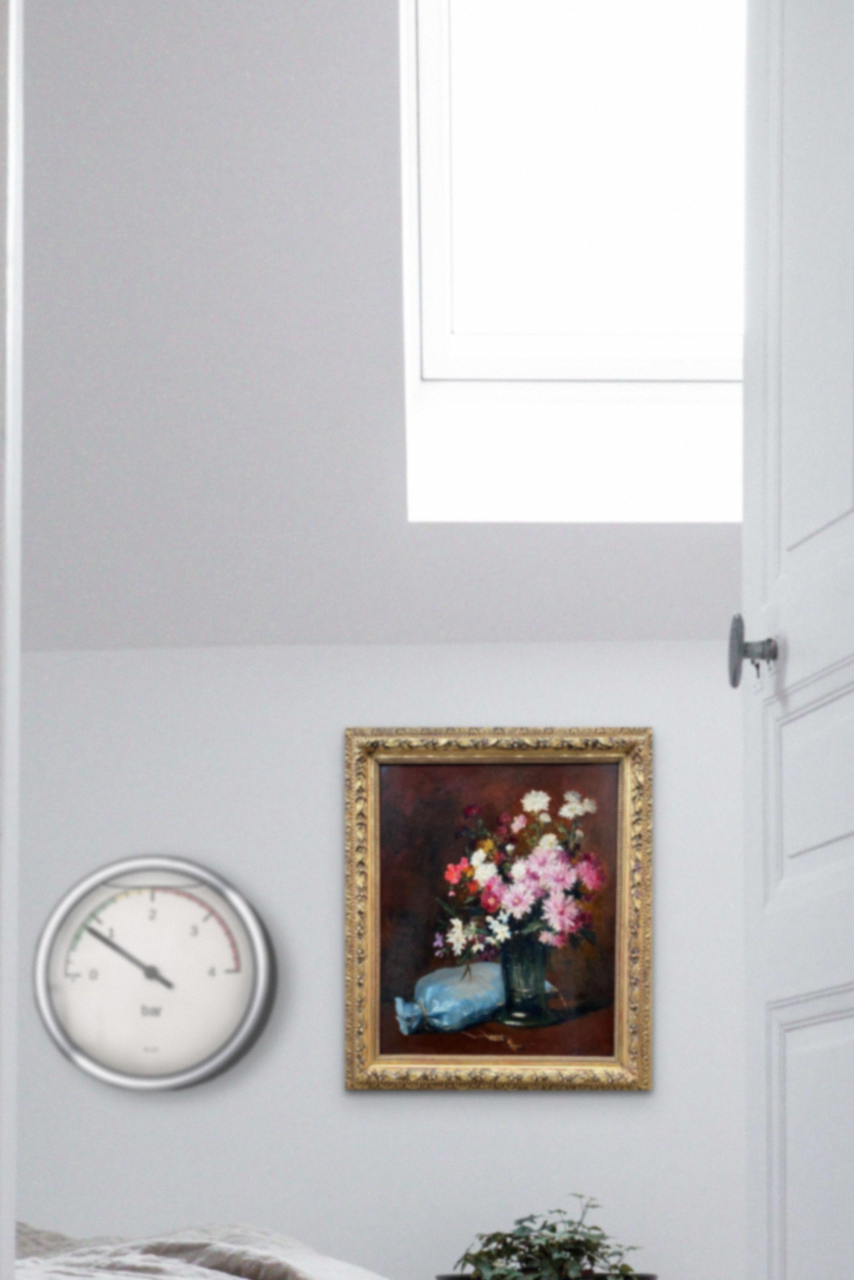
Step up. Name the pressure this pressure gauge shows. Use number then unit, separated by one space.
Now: 0.8 bar
